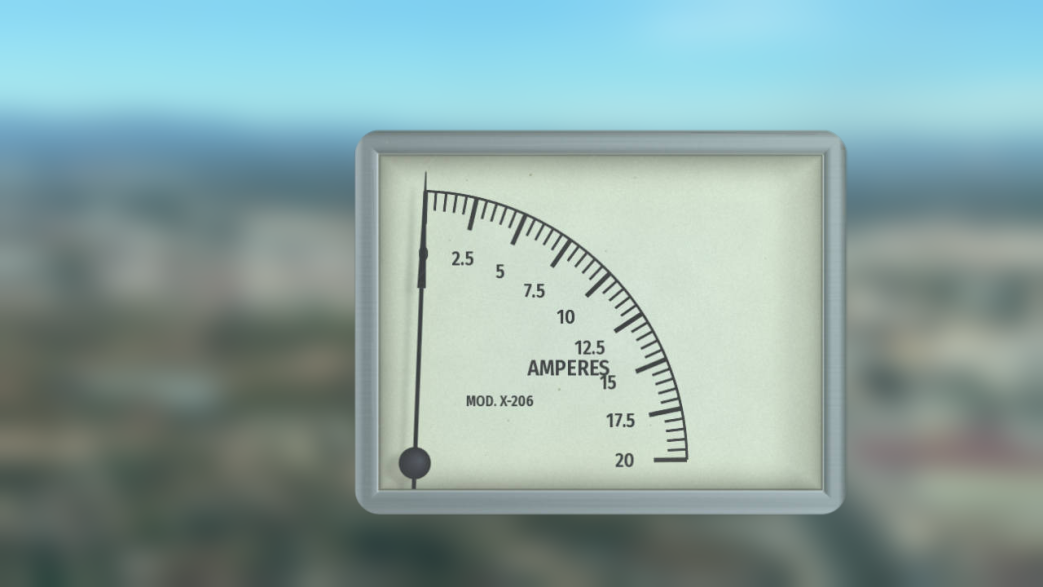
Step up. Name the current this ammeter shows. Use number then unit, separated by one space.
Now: 0 A
